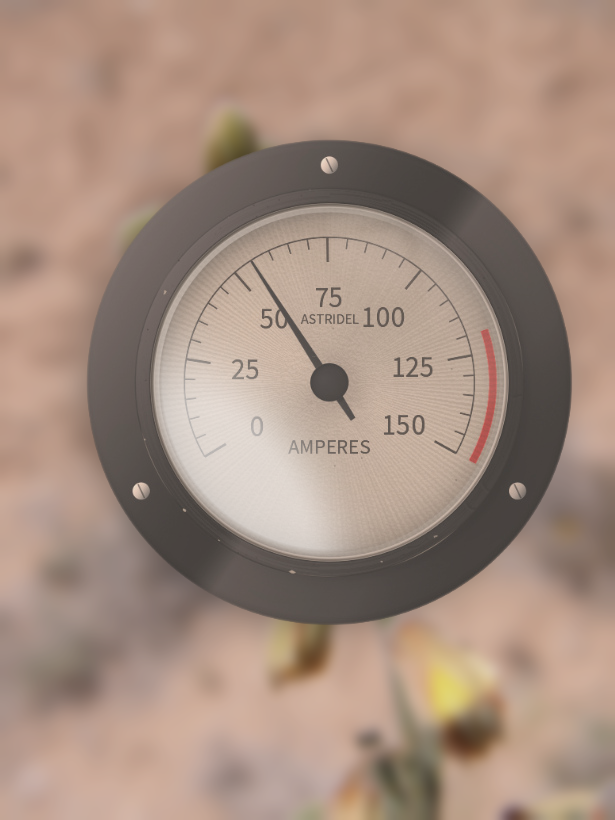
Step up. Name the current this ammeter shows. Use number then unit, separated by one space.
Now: 55 A
